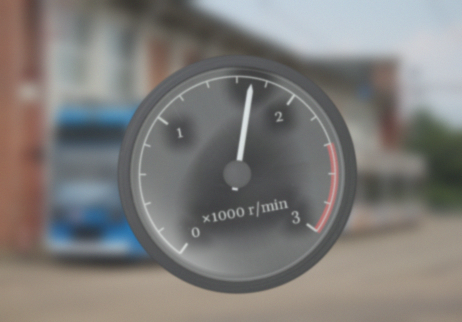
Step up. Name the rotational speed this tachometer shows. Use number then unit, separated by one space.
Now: 1700 rpm
